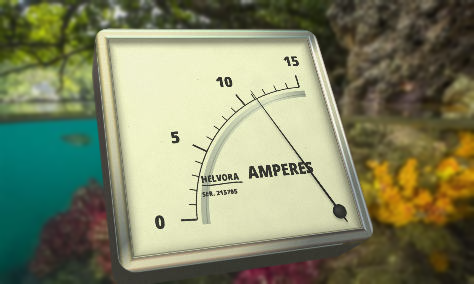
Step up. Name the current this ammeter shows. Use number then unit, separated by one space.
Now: 11 A
